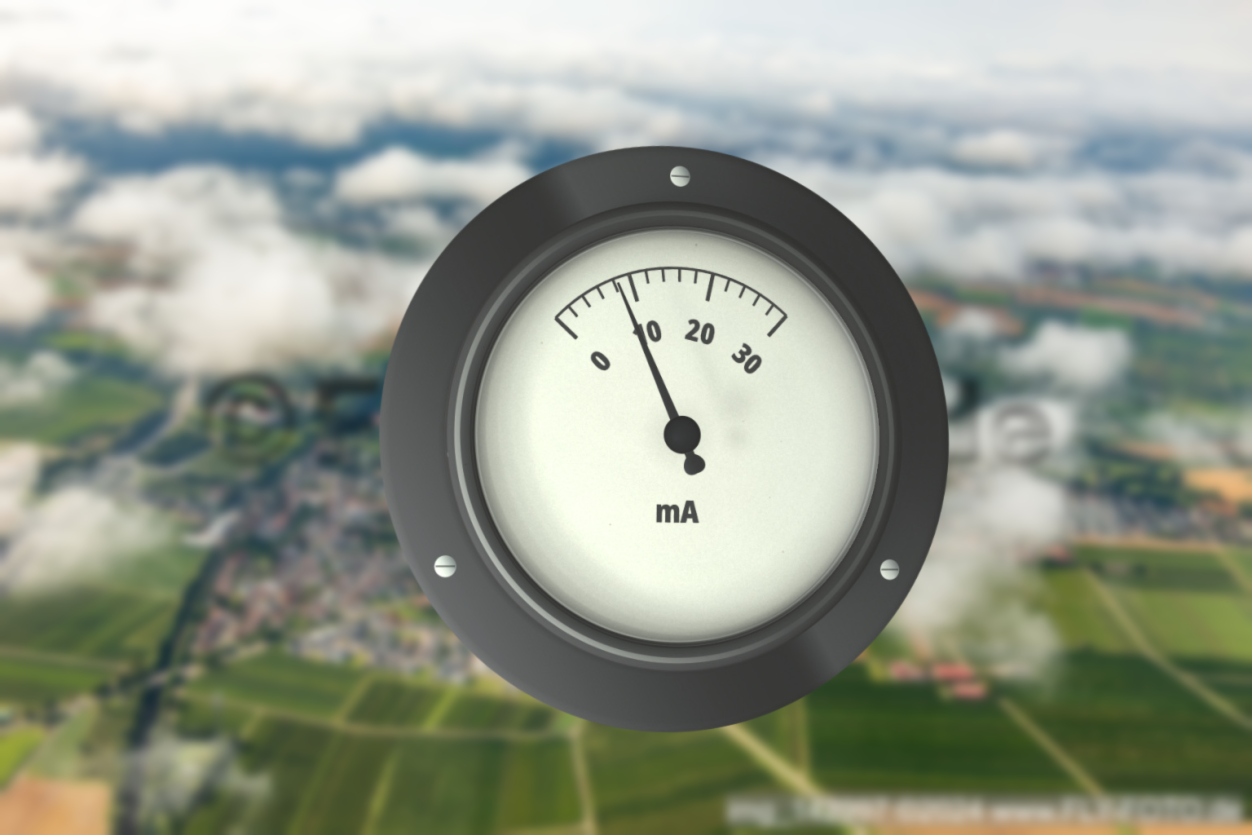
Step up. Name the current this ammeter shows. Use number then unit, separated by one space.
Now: 8 mA
